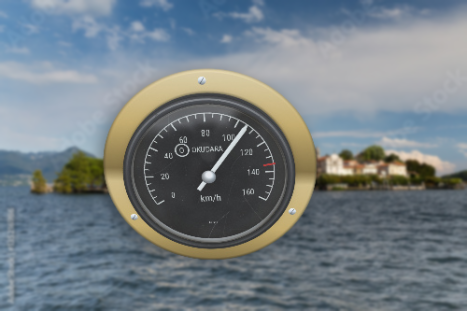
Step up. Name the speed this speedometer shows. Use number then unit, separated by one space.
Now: 105 km/h
